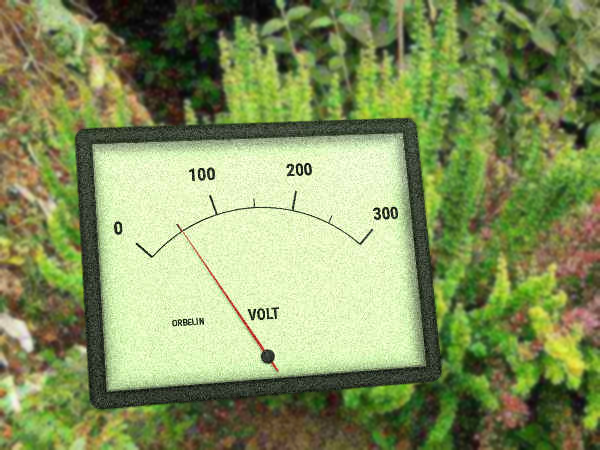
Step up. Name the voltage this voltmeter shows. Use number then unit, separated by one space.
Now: 50 V
